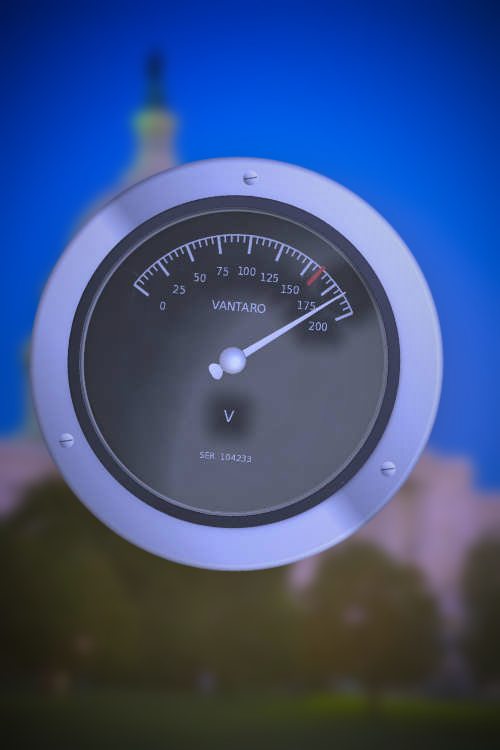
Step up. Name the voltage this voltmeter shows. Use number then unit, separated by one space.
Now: 185 V
